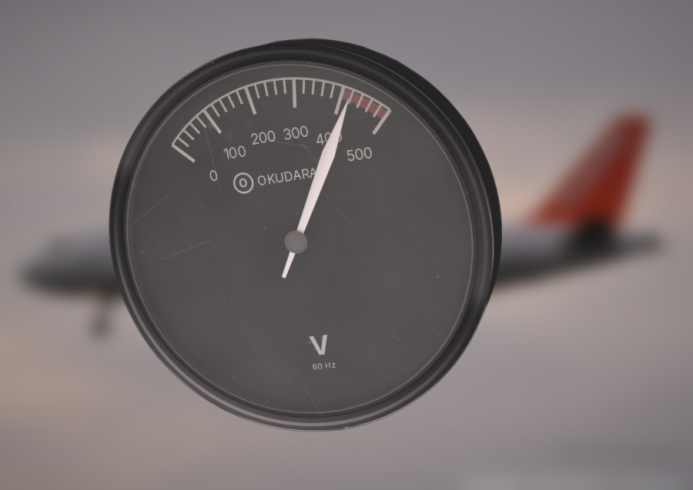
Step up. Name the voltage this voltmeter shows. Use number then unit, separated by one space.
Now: 420 V
